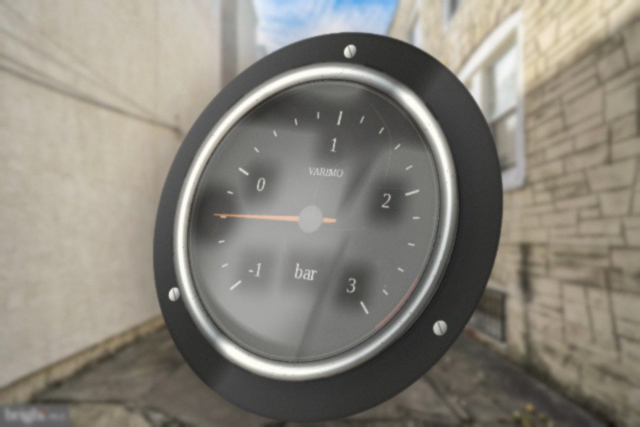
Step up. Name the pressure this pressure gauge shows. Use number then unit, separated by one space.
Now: -0.4 bar
